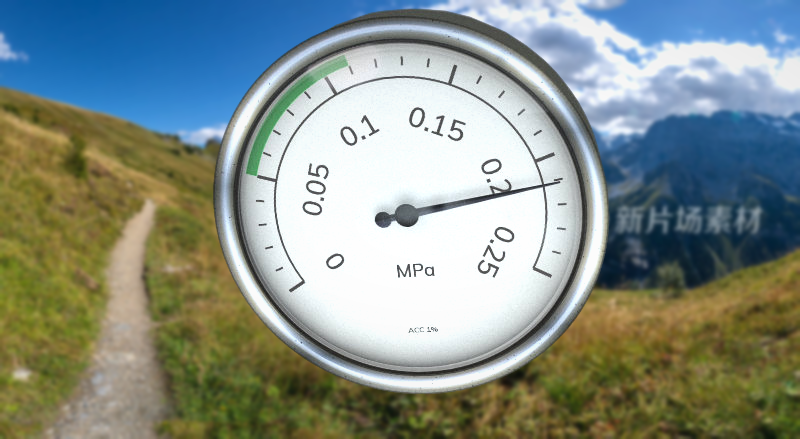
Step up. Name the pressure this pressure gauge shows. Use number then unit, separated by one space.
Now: 0.21 MPa
